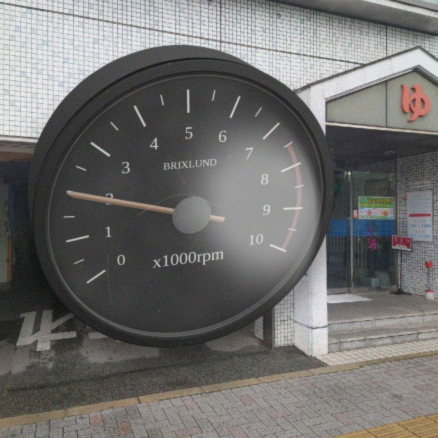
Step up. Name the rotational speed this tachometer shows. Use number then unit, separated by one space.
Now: 2000 rpm
